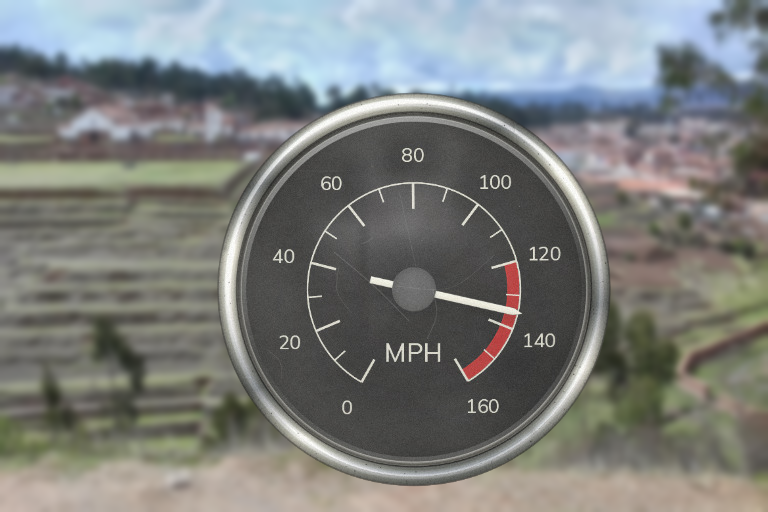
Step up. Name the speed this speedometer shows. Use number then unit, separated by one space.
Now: 135 mph
